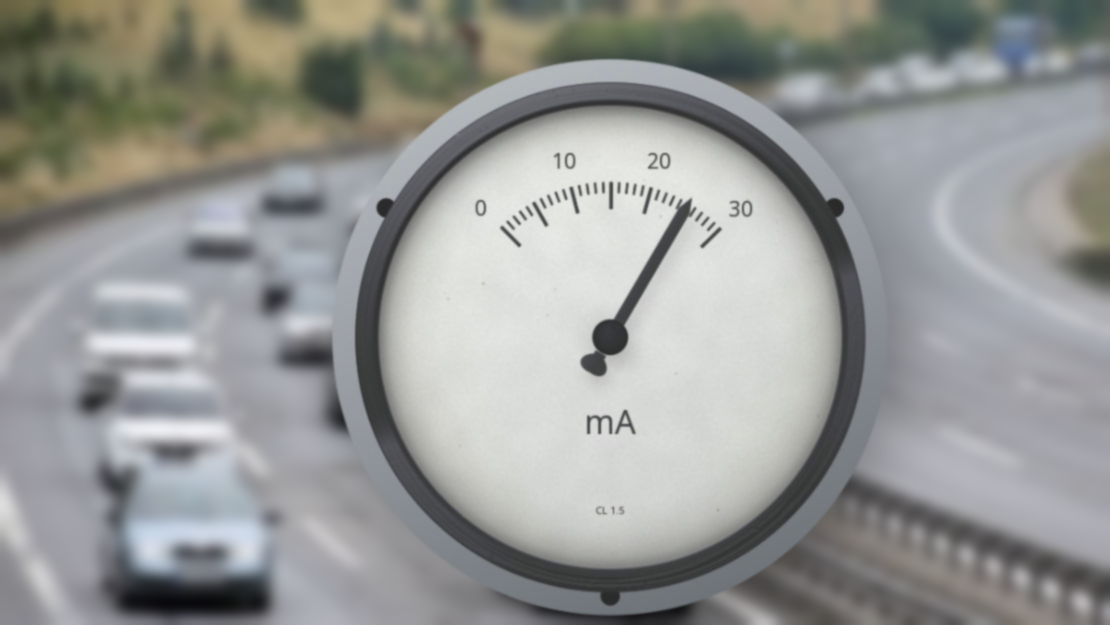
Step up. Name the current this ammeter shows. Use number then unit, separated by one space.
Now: 25 mA
